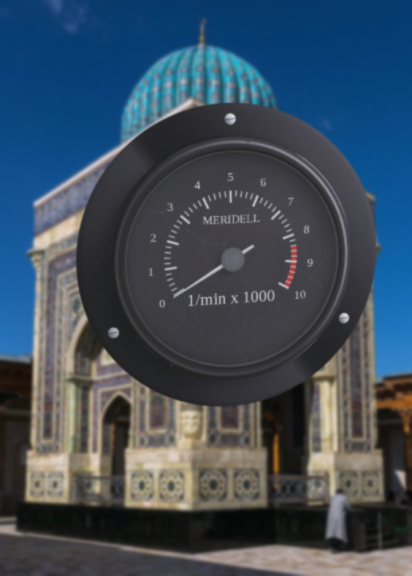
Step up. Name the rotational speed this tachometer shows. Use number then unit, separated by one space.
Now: 0 rpm
